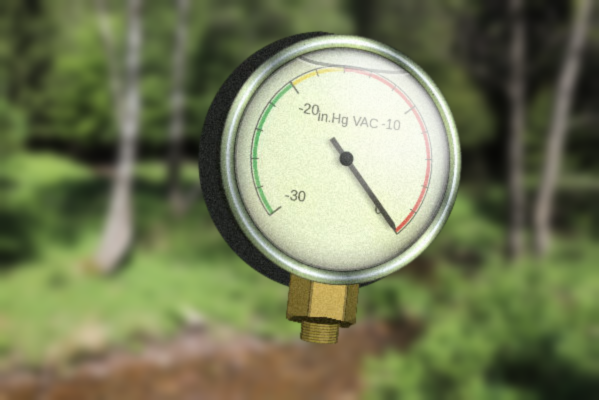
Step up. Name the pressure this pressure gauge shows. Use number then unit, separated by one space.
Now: 0 inHg
